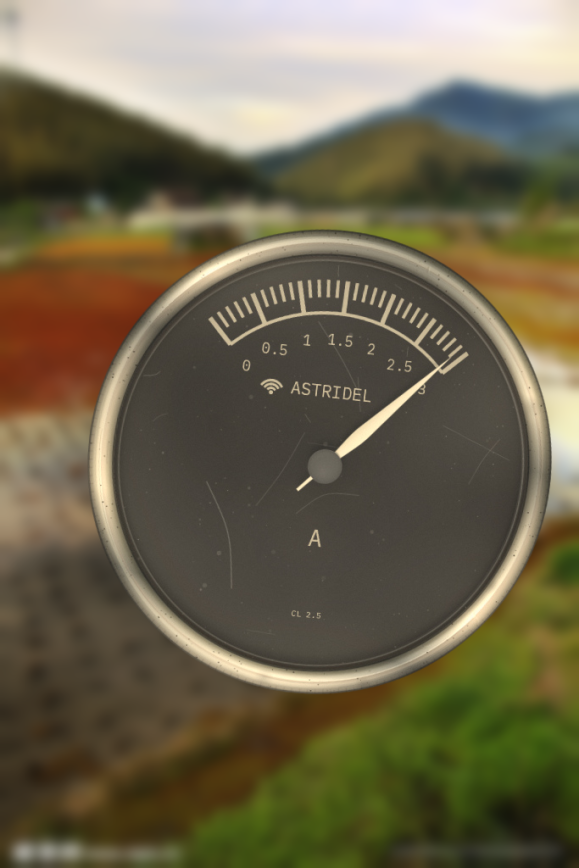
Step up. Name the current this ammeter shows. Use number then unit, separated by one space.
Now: 2.9 A
